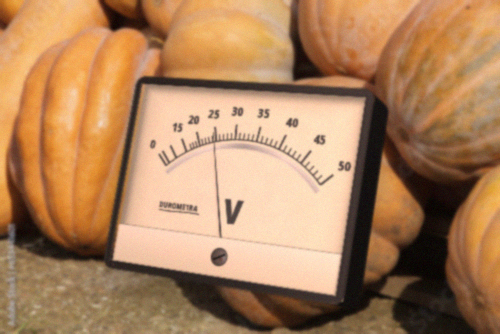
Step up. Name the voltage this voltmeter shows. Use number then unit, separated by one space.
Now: 25 V
